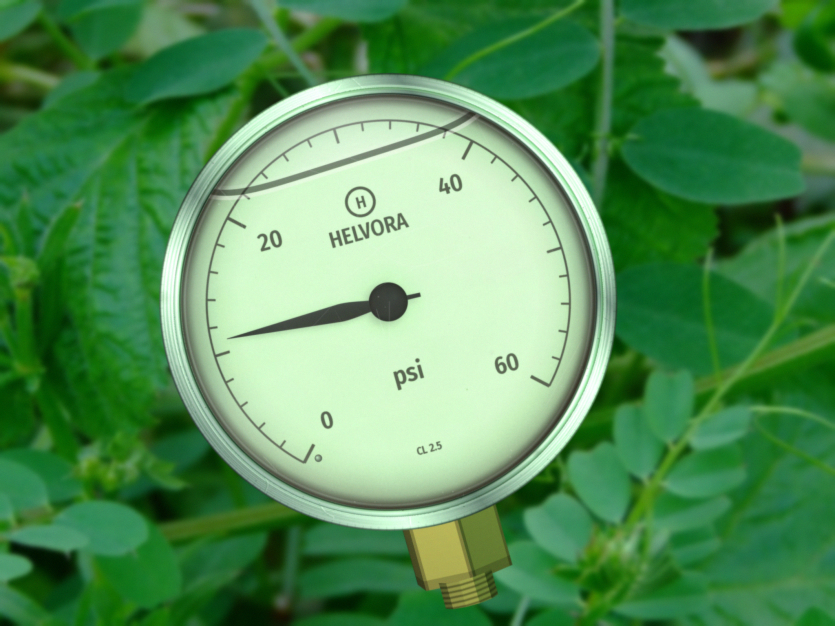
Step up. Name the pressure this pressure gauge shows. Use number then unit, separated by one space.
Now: 11 psi
